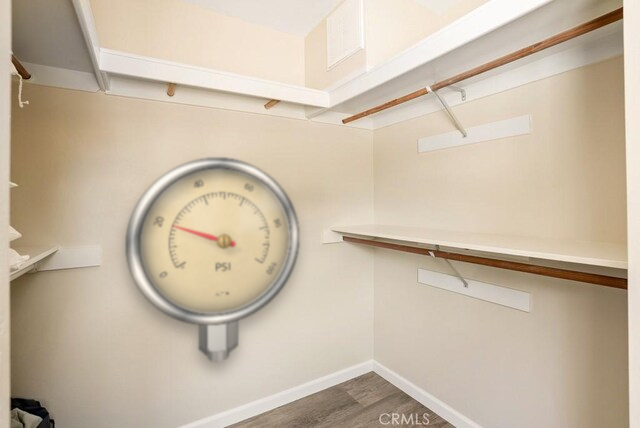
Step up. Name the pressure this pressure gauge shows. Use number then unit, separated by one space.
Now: 20 psi
